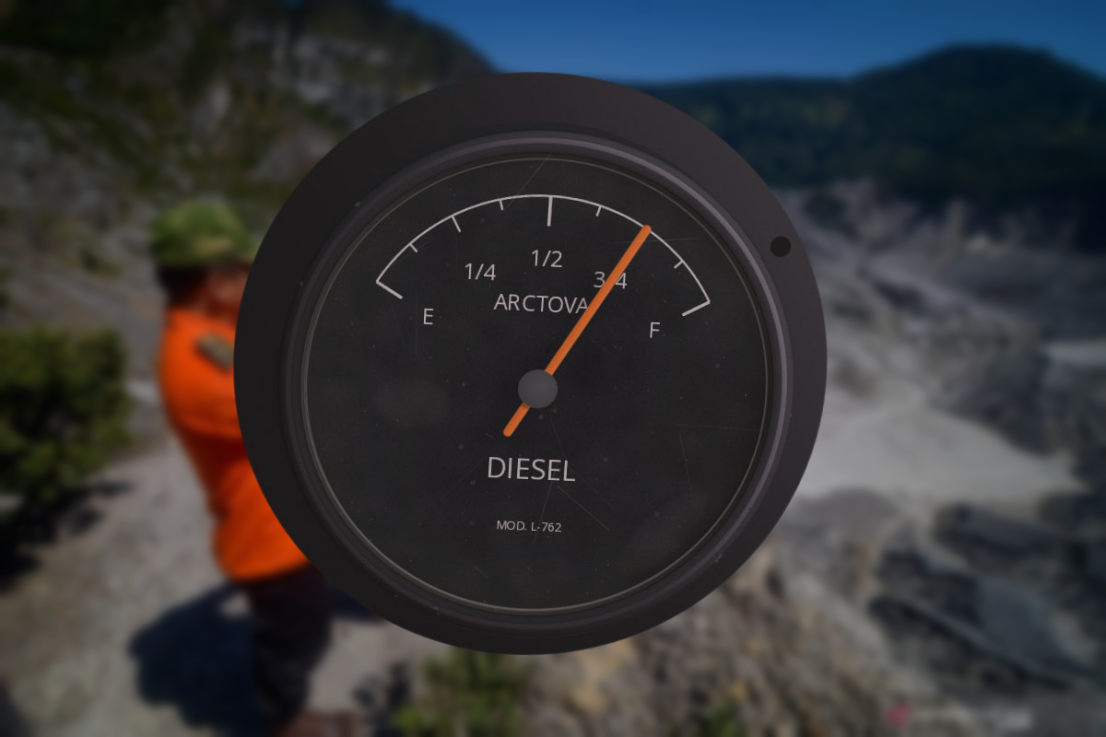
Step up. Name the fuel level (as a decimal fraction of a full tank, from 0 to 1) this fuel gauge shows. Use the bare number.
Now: 0.75
